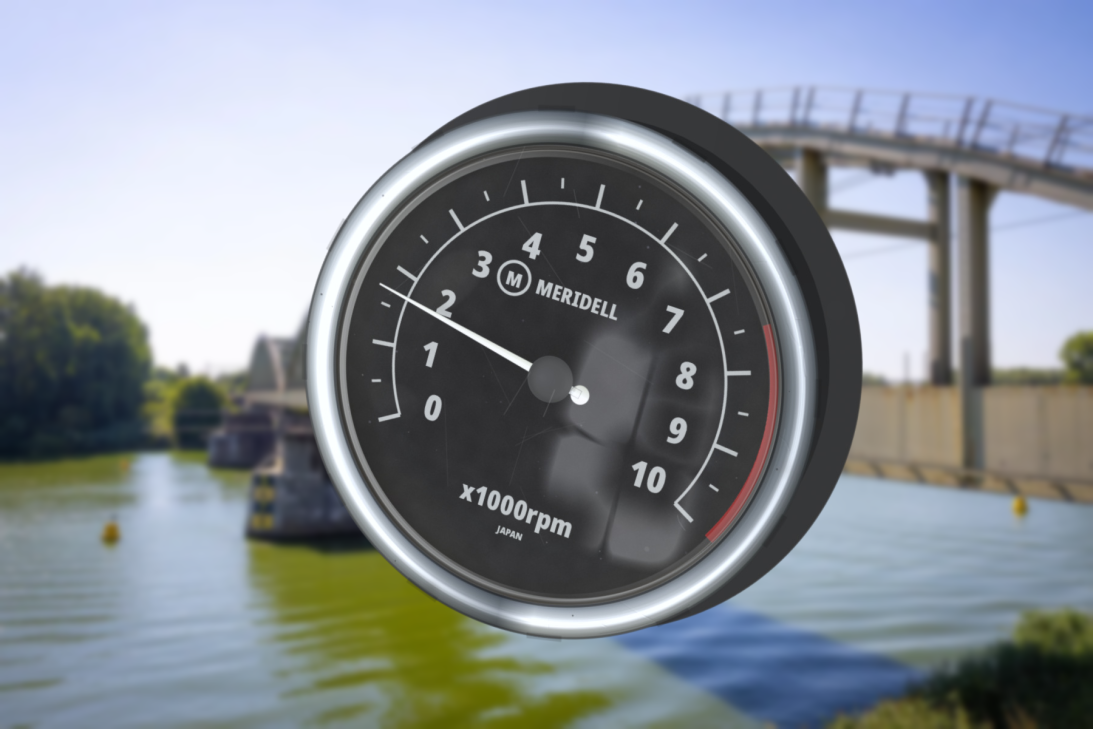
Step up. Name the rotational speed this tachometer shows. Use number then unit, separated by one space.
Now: 1750 rpm
